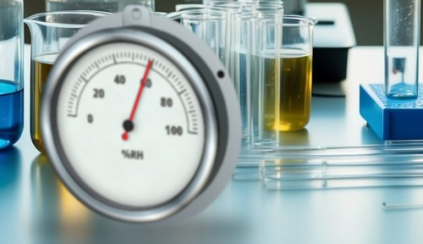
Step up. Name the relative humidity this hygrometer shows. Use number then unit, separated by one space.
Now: 60 %
